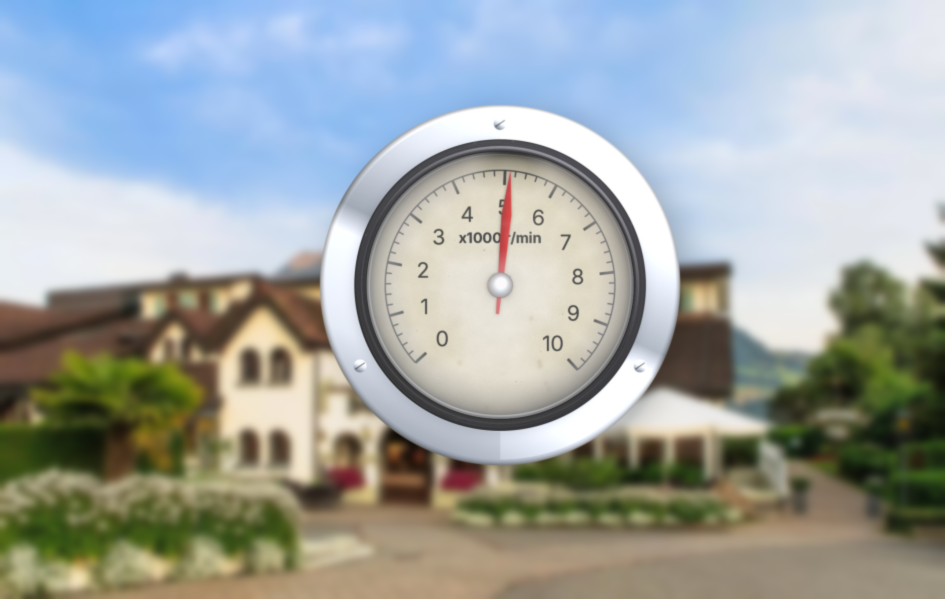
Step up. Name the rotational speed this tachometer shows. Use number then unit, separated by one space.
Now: 5100 rpm
